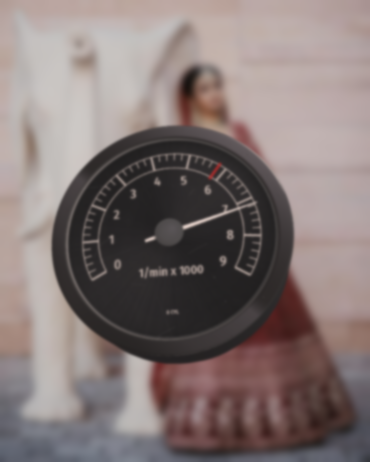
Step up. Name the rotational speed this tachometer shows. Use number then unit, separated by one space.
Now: 7200 rpm
